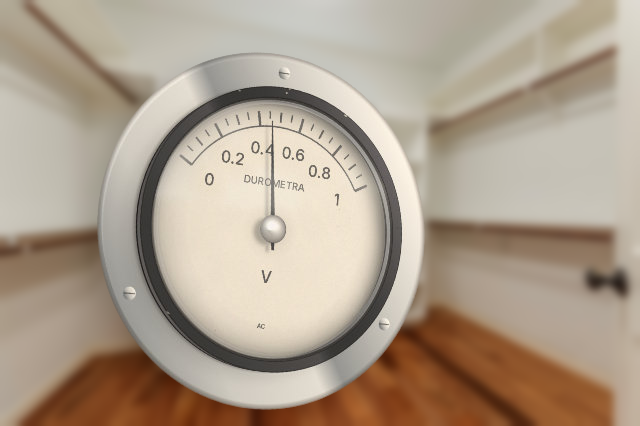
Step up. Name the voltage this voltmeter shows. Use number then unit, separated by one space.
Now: 0.45 V
